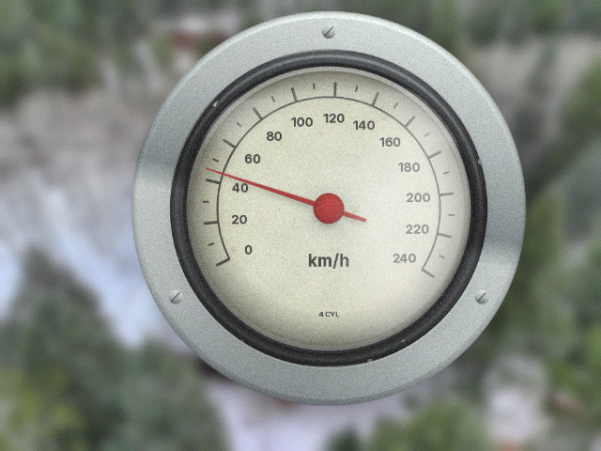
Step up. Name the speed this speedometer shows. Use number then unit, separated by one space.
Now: 45 km/h
